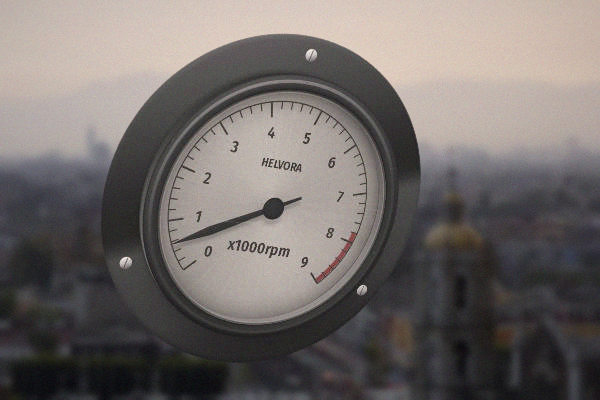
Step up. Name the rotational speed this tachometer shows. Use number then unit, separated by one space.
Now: 600 rpm
